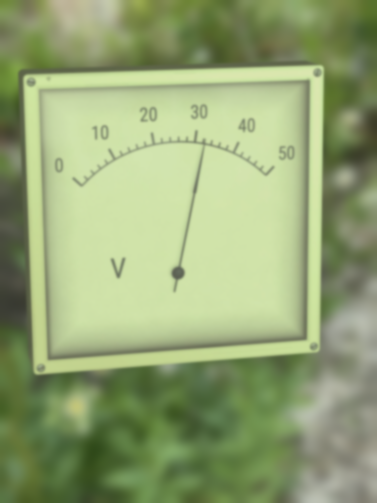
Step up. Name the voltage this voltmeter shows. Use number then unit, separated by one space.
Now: 32 V
